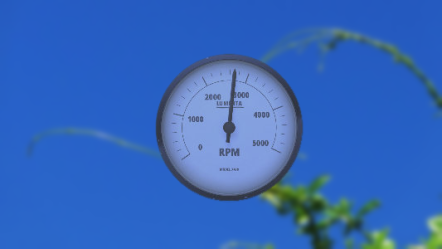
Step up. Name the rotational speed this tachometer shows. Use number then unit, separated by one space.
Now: 2700 rpm
